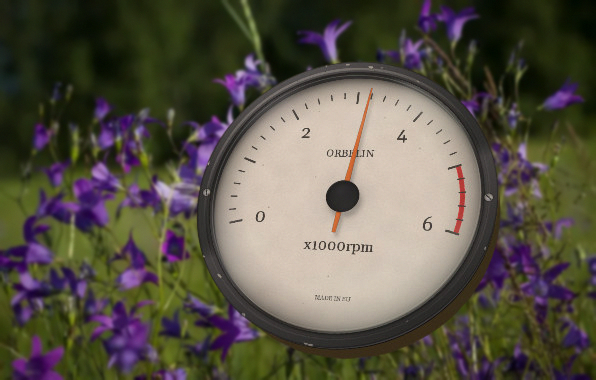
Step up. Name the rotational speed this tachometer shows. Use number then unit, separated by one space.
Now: 3200 rpm
